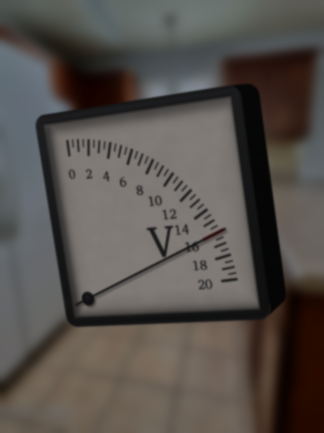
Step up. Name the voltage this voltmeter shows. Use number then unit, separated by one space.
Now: 16 V
